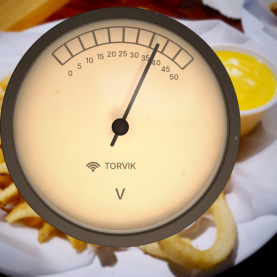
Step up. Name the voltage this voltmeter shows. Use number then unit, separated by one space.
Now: 37.5 V
